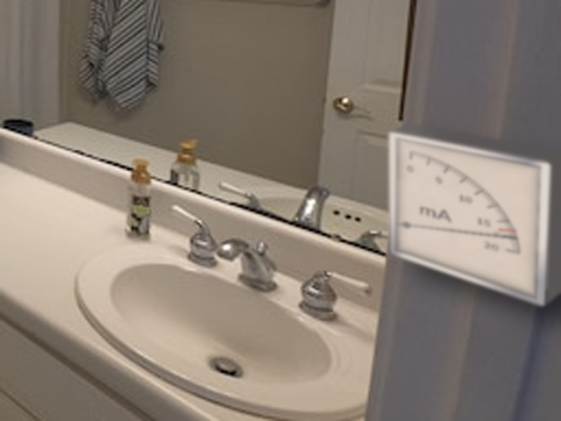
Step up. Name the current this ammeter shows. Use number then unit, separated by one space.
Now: 17.5 mA
